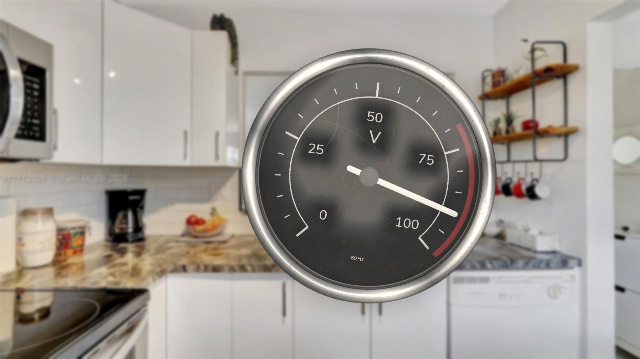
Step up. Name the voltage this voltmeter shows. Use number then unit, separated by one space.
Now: 90 V
